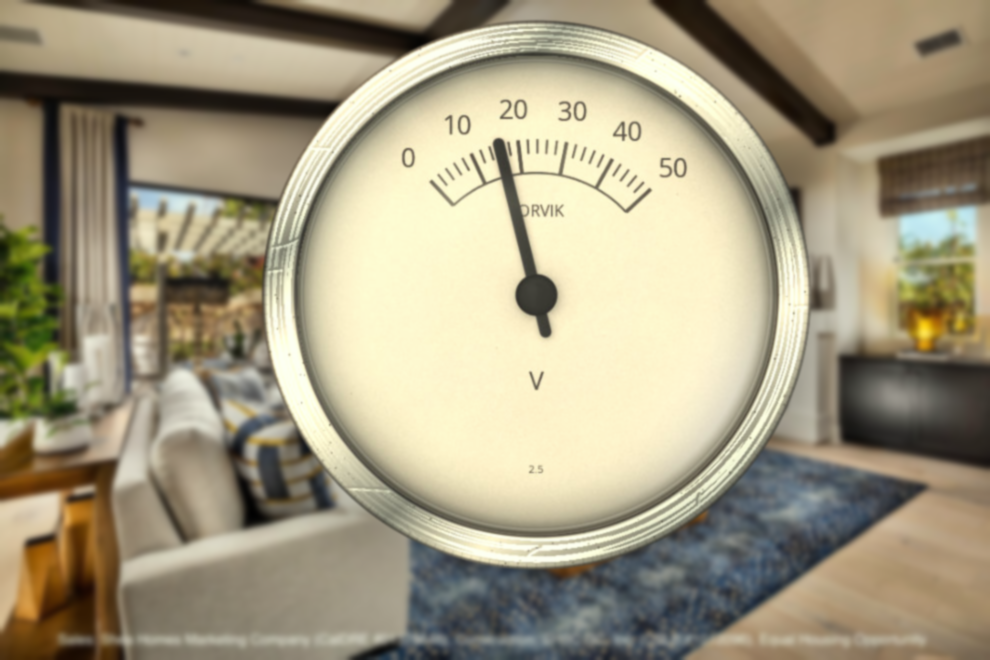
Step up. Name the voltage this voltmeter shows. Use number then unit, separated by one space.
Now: 16 V
